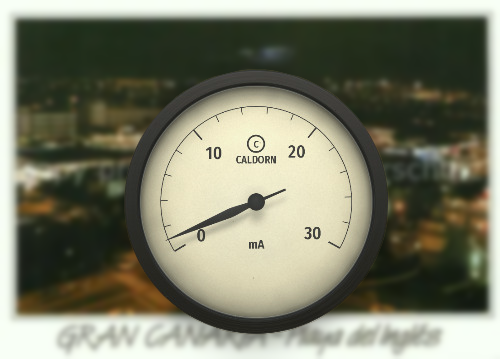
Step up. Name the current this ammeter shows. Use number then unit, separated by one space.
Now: 1 mA
